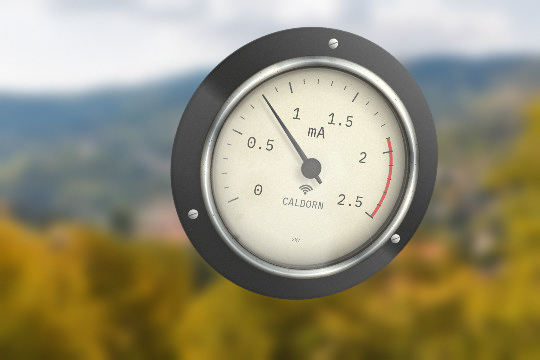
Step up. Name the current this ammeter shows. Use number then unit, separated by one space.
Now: 0.8 mA
